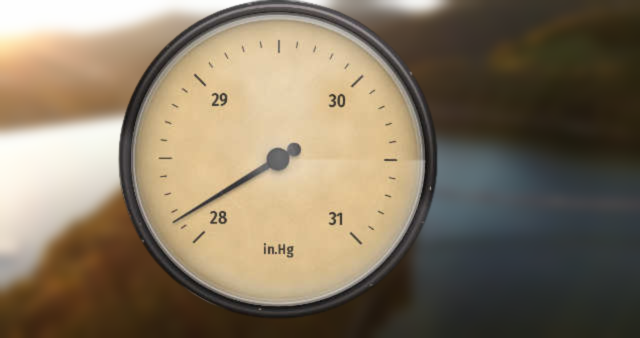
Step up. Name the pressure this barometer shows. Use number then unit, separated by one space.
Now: 28.15 inHg
